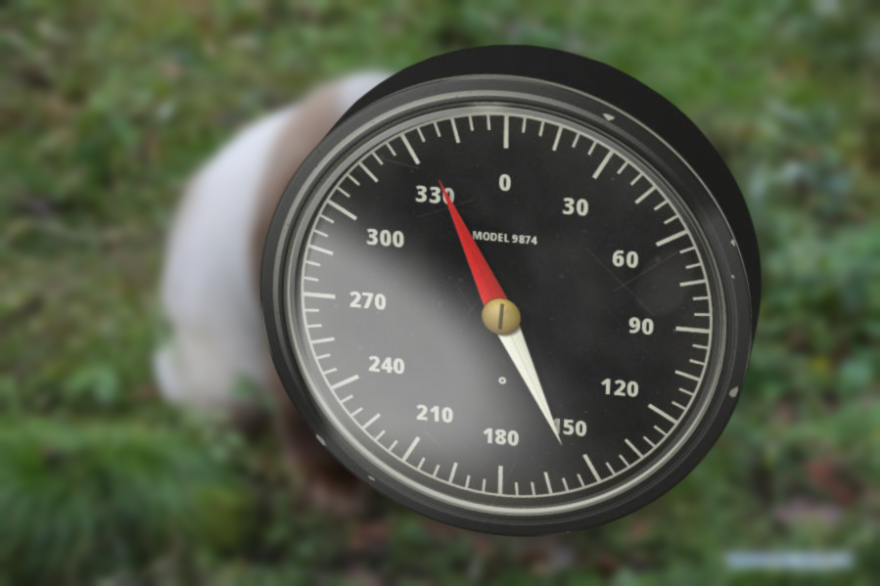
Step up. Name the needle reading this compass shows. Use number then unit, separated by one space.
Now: 335 °
